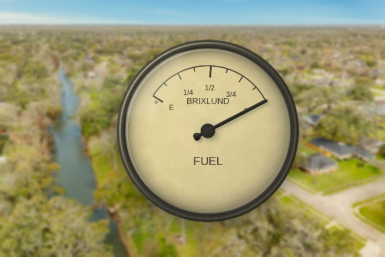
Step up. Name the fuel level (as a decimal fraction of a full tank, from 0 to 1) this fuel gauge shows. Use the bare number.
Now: 1
